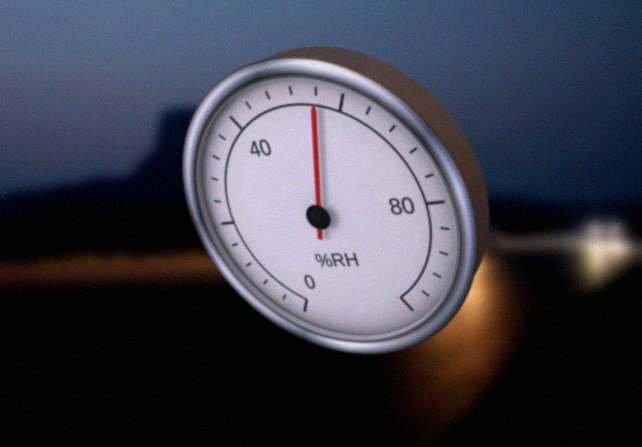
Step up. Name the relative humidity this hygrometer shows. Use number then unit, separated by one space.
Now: 56 %
